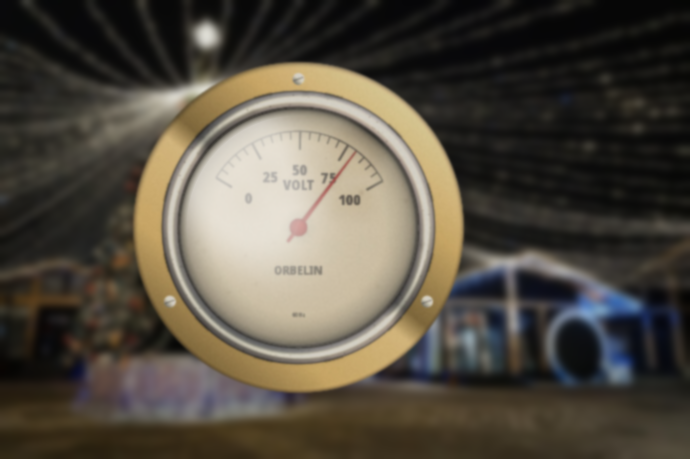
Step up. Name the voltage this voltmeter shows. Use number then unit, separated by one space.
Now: 80 V
